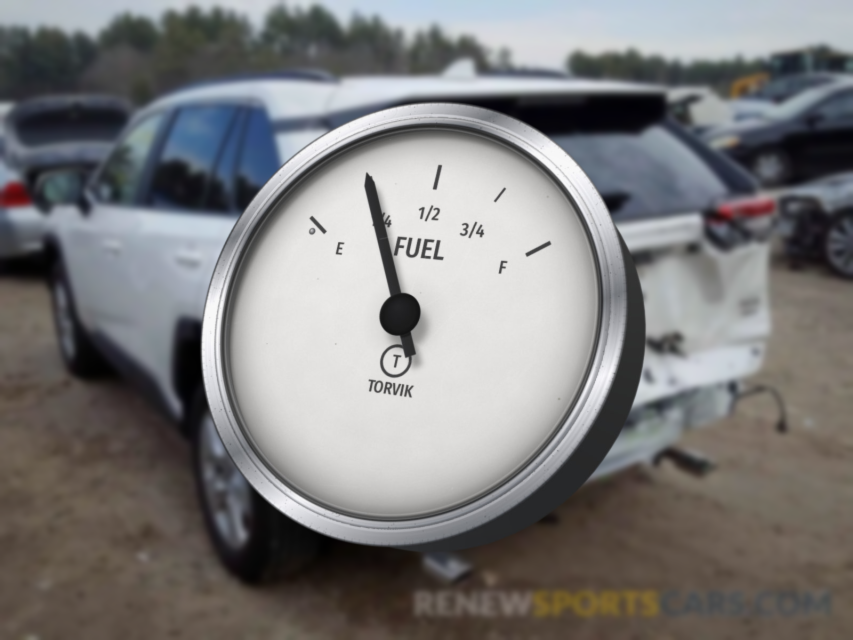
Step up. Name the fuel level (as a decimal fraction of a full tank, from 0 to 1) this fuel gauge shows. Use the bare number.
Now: 0.25
